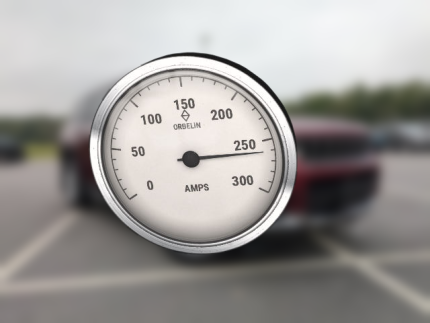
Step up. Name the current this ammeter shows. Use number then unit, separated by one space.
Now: 260 A
